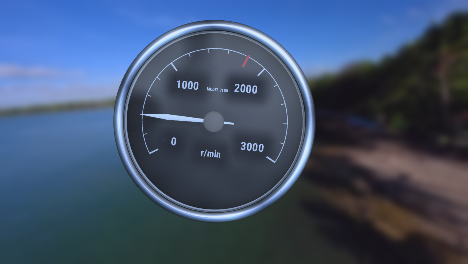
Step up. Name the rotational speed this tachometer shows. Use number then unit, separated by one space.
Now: 400 rpm
